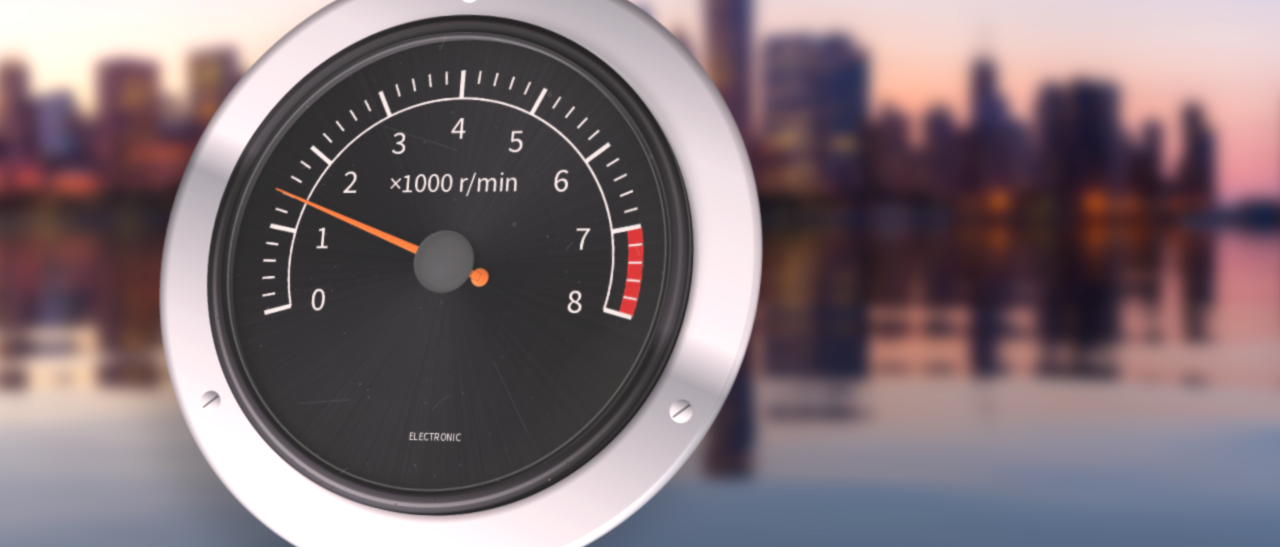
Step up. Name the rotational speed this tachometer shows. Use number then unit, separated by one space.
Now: 1400 rpm
